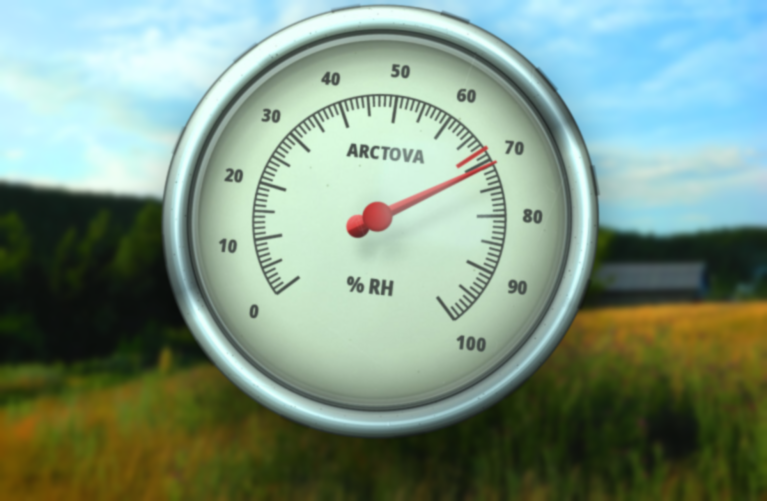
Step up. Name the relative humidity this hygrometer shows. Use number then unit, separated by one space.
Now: 71 %
